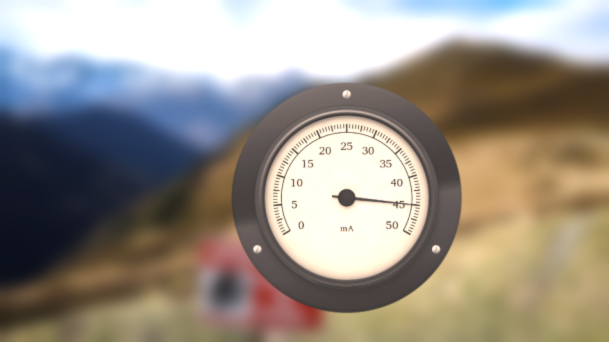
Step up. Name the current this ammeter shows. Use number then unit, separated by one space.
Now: 45 mA
